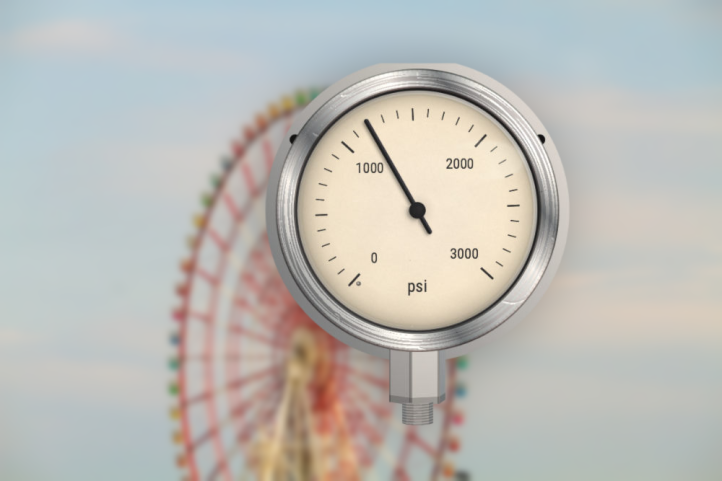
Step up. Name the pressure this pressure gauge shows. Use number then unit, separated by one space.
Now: 1200 psi
